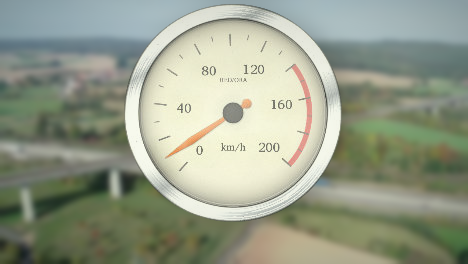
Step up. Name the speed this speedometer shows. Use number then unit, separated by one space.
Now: 10 km/h
